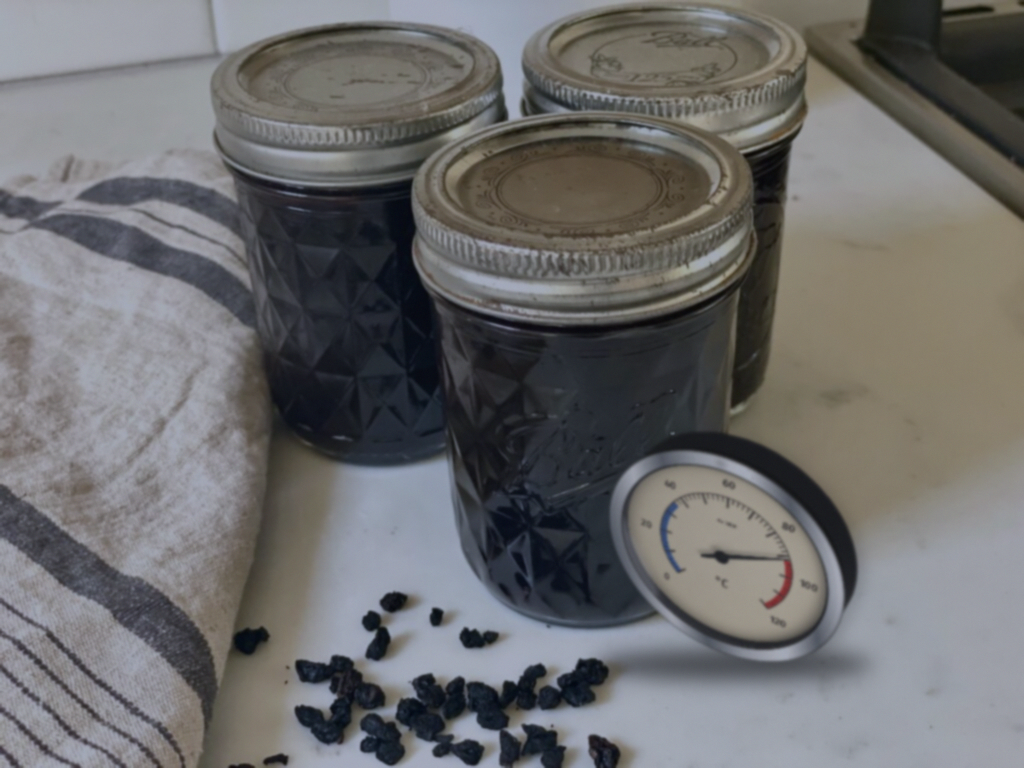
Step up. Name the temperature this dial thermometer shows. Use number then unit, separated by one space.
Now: 90 °C
